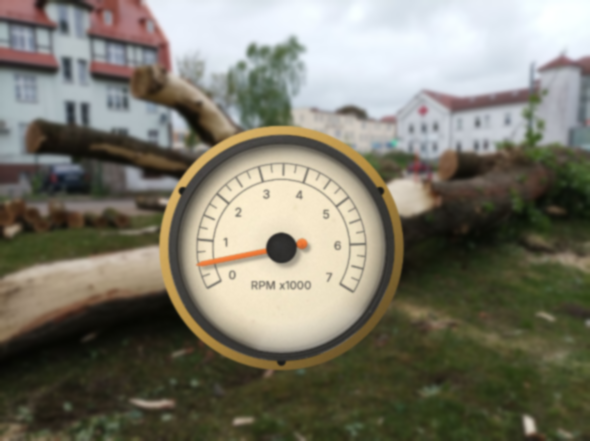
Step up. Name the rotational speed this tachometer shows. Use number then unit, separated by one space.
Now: 500 rpm
